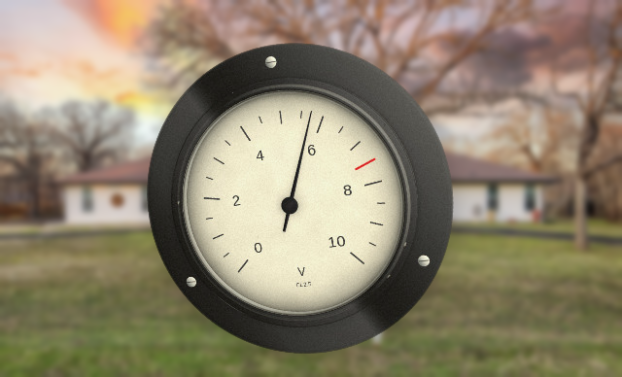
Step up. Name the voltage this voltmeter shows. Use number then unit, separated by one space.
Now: 5.75 V
